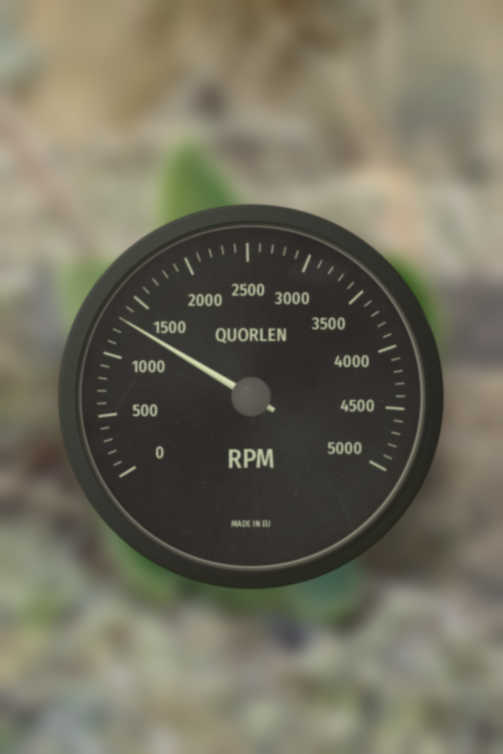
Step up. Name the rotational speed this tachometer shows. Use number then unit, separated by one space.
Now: 1300 rpm
